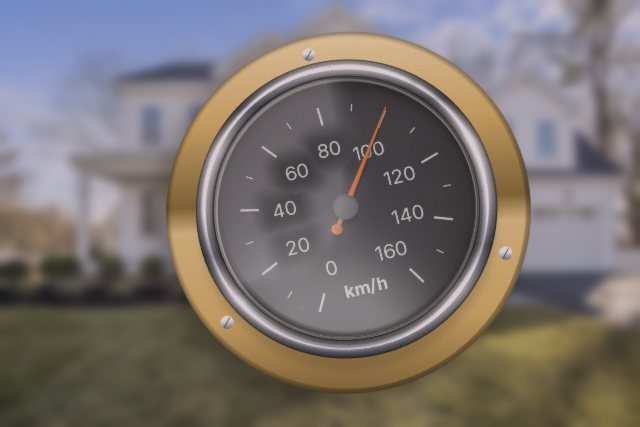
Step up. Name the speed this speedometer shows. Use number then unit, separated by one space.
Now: 100 km/h
